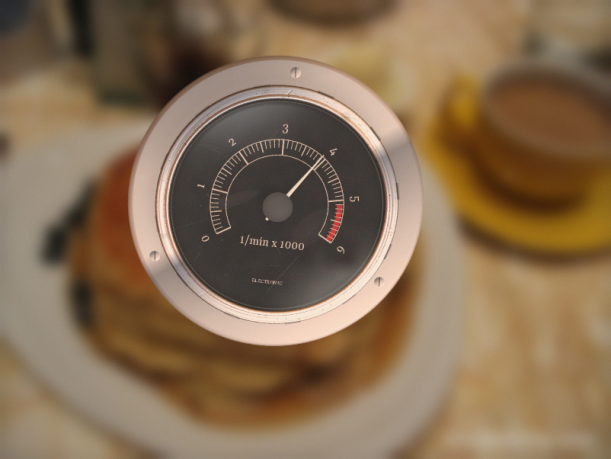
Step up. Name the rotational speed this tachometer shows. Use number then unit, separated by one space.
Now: 3900 rpm
